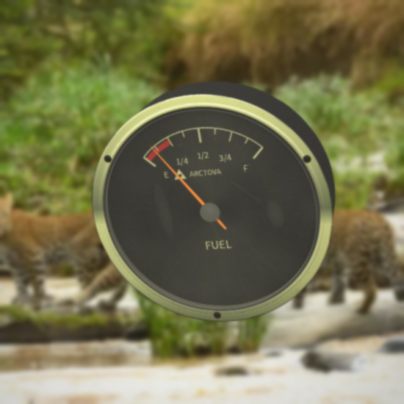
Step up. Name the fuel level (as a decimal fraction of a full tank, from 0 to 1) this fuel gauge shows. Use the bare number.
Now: 0.125
